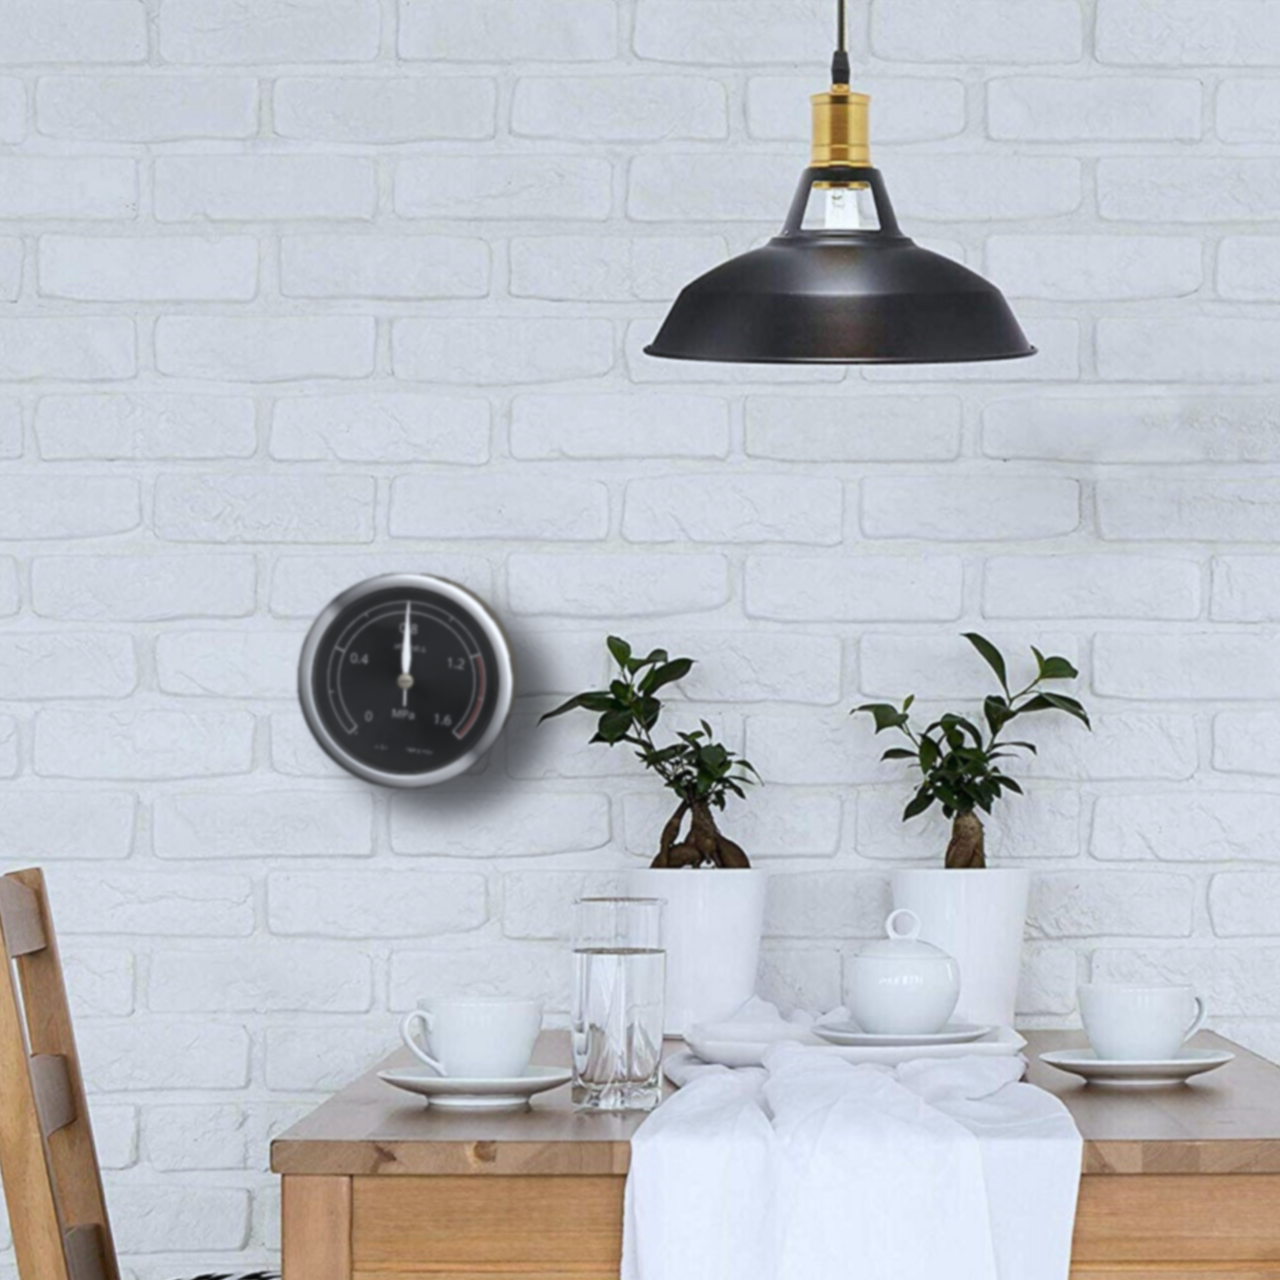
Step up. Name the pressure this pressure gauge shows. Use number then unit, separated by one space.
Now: 0.8 MPa
